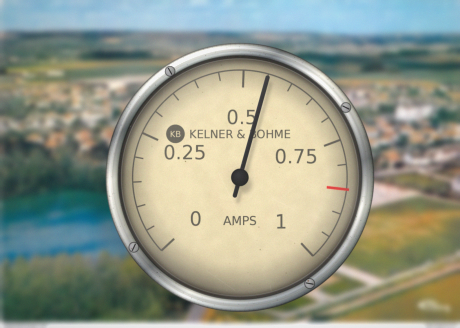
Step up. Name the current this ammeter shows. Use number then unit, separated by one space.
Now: 0.55 A
